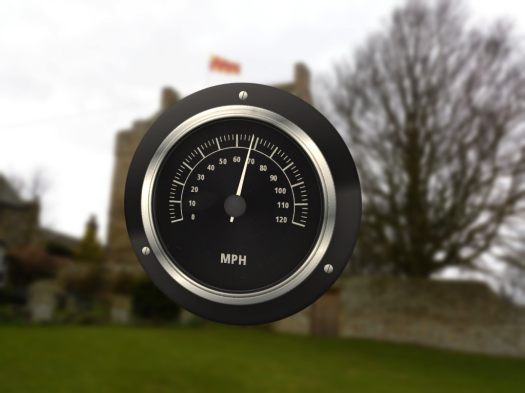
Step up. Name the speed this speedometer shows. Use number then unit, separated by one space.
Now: 68 mph
